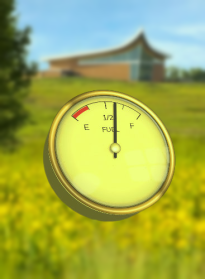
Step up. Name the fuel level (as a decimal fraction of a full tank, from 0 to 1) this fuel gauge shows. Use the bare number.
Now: 0.625
